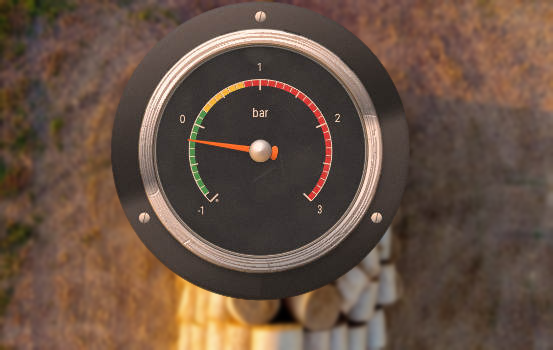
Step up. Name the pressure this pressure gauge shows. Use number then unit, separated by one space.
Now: -0.2 bar
